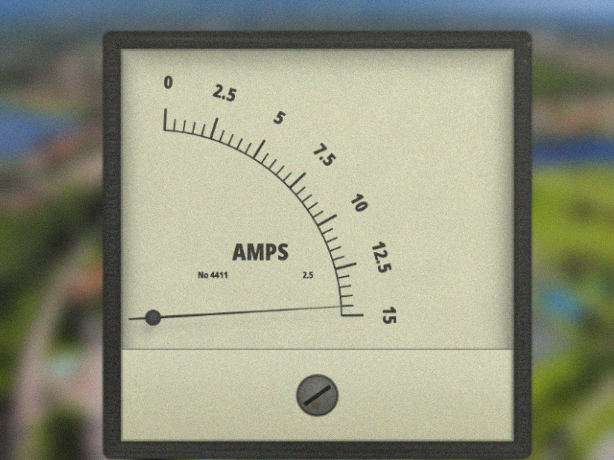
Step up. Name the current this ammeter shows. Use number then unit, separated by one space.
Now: 14.5 A
